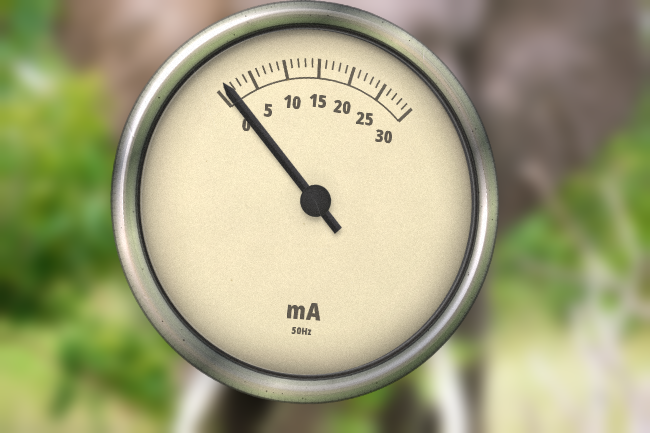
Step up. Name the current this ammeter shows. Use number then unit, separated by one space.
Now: 1 mA
